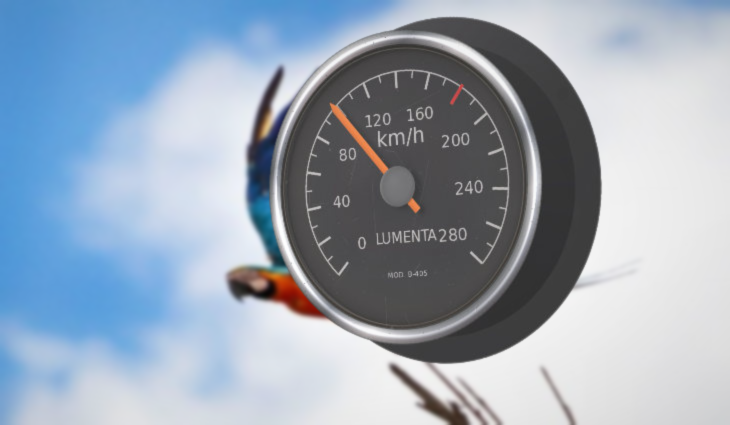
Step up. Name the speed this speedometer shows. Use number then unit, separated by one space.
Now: 100 km/h
